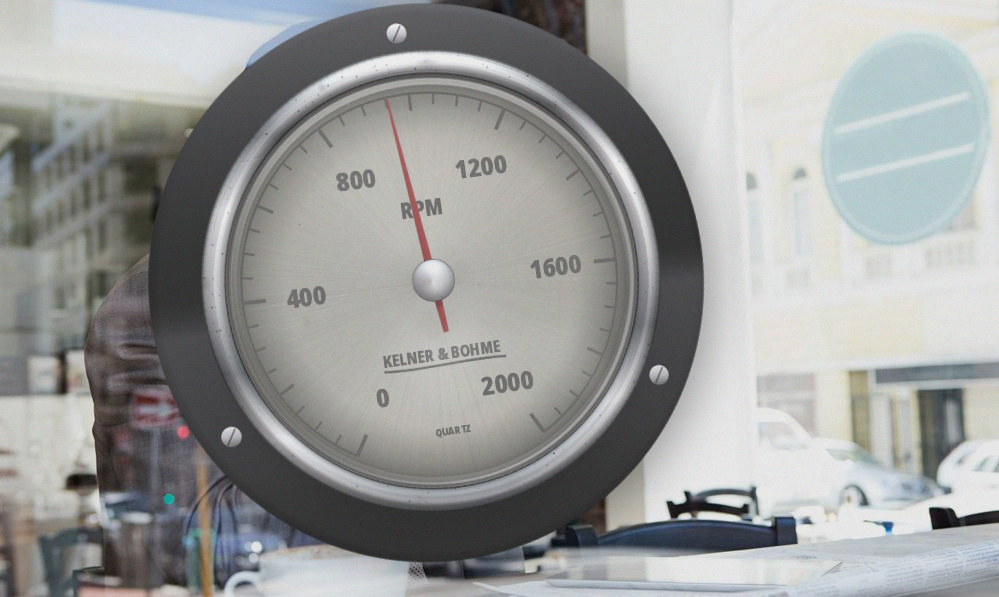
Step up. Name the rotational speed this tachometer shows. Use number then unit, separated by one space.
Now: 950 rpm
